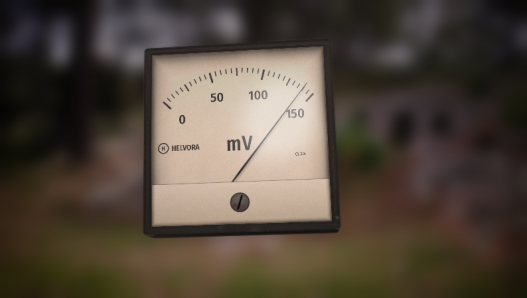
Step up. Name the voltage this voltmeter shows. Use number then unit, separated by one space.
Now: 140 mV
